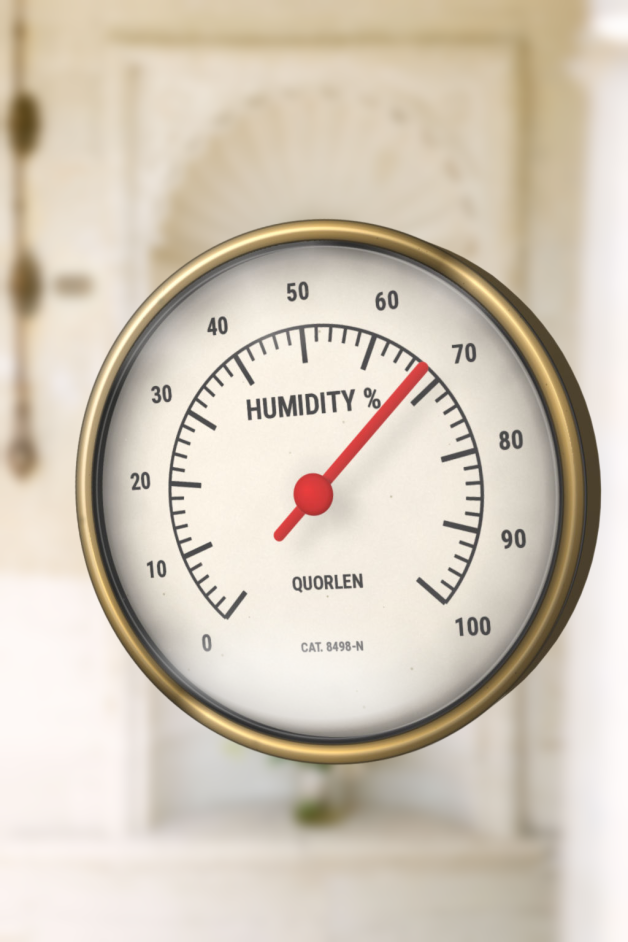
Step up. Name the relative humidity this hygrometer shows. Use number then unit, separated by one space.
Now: 68 %
